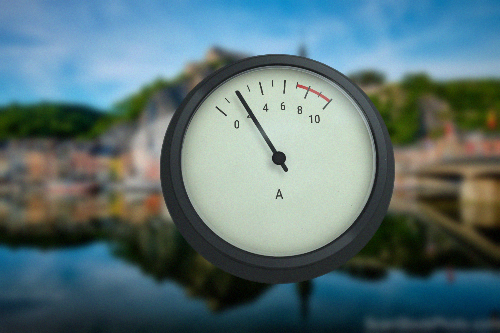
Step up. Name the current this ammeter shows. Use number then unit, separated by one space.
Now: 2 A
